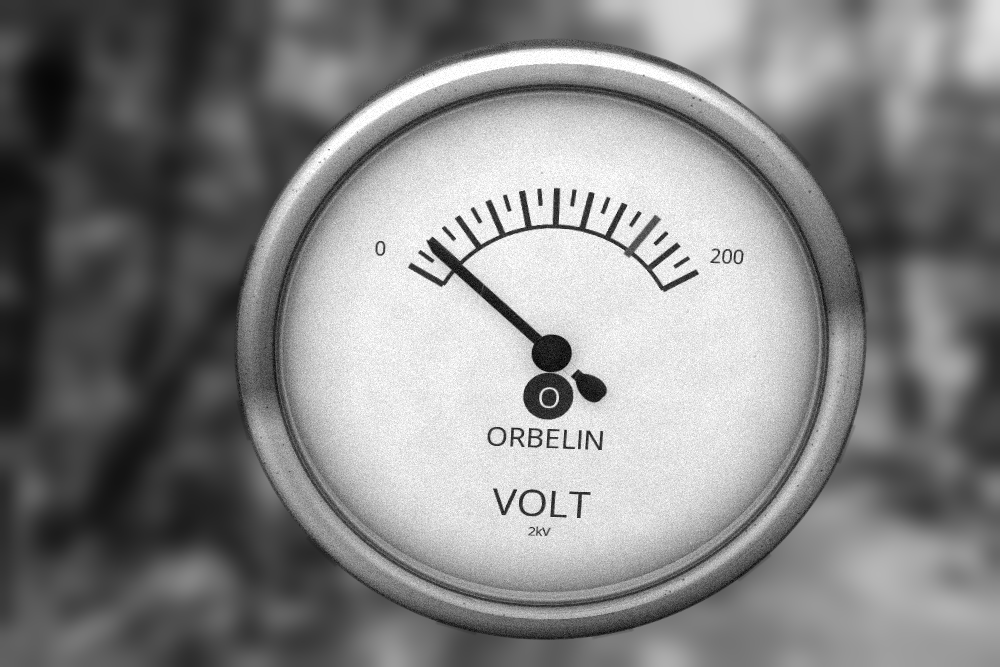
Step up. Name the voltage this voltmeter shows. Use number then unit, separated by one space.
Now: 20 V
